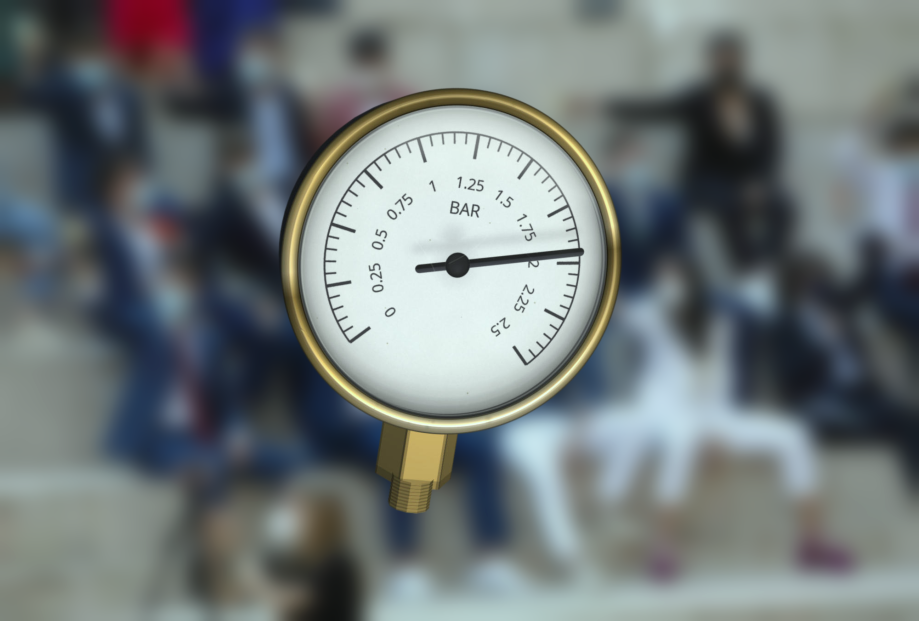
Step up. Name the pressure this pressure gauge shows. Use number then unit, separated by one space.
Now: 1.95 bar
